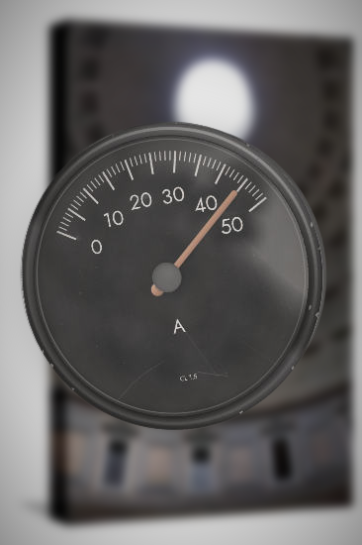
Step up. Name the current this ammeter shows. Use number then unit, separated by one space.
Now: 45 A
